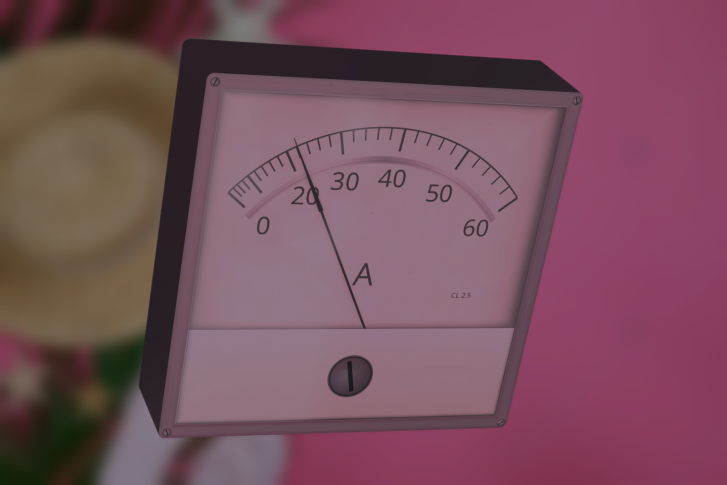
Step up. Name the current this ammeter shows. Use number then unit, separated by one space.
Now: 22 A
